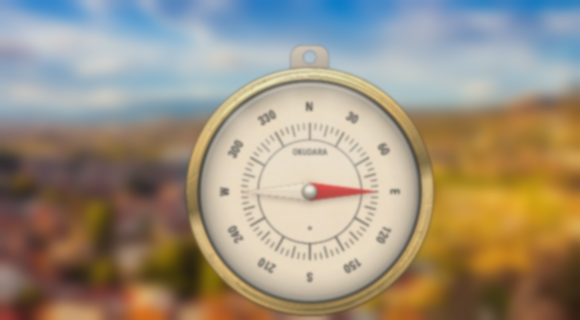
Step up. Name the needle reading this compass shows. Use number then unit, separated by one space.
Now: 90 °
